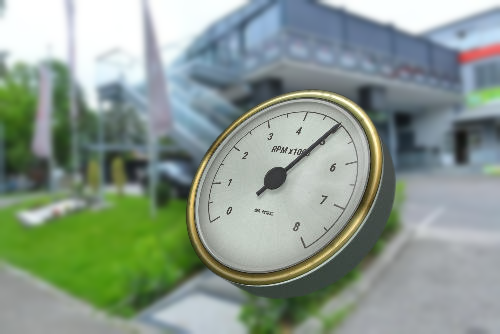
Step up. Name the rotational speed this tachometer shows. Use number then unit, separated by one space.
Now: 5000 rpm
